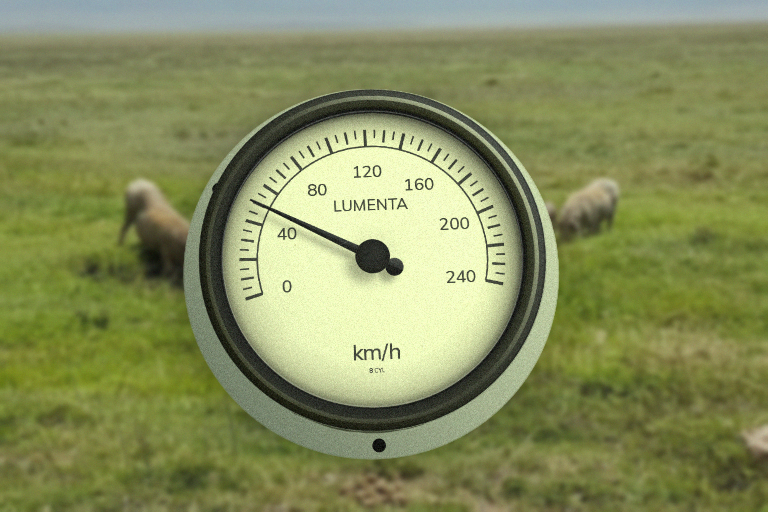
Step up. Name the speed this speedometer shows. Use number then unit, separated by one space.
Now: 50 km/h
